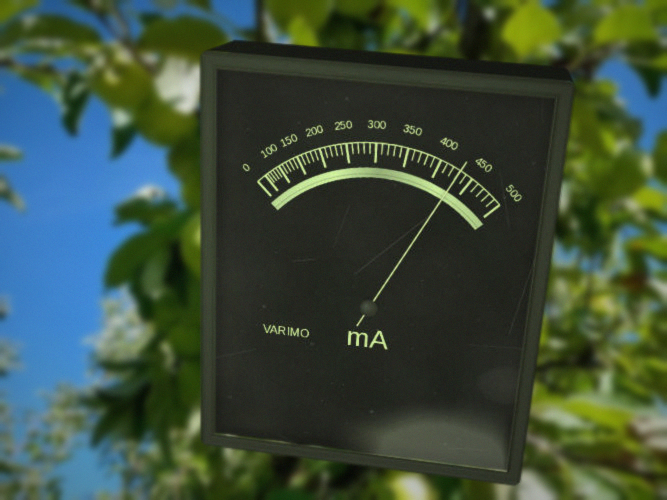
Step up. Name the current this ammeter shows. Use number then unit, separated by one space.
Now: 430 mA
